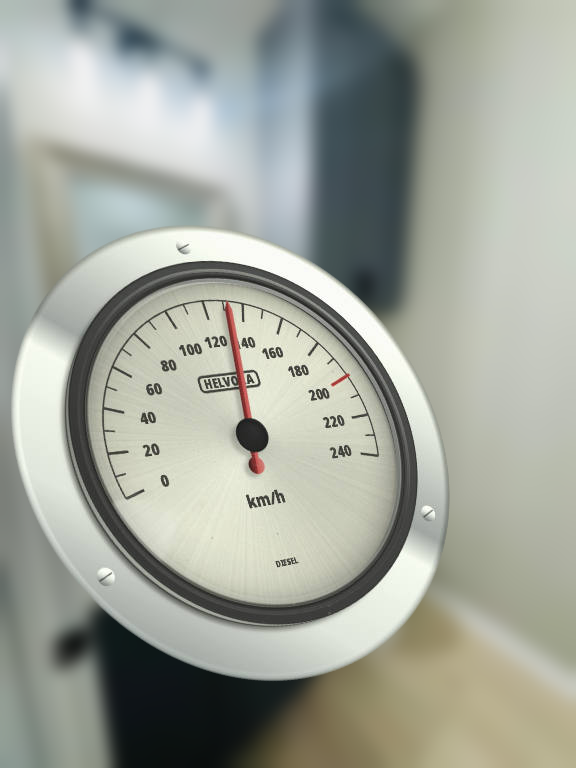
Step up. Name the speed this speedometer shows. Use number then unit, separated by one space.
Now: 130 km/h
